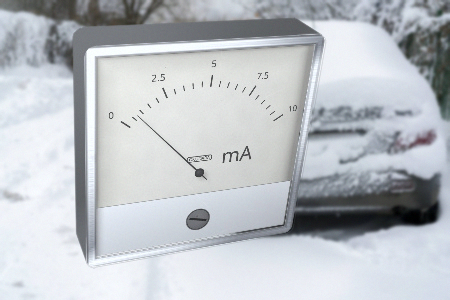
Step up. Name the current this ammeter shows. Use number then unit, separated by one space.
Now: 0.75 mA
